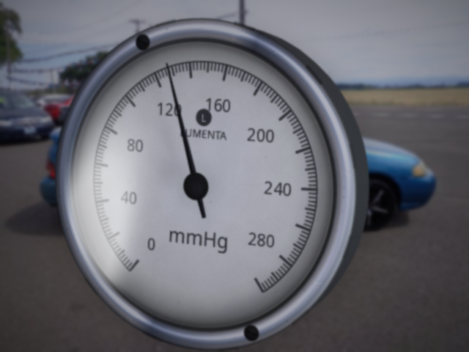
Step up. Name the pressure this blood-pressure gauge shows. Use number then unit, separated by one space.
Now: 130 mmHg
